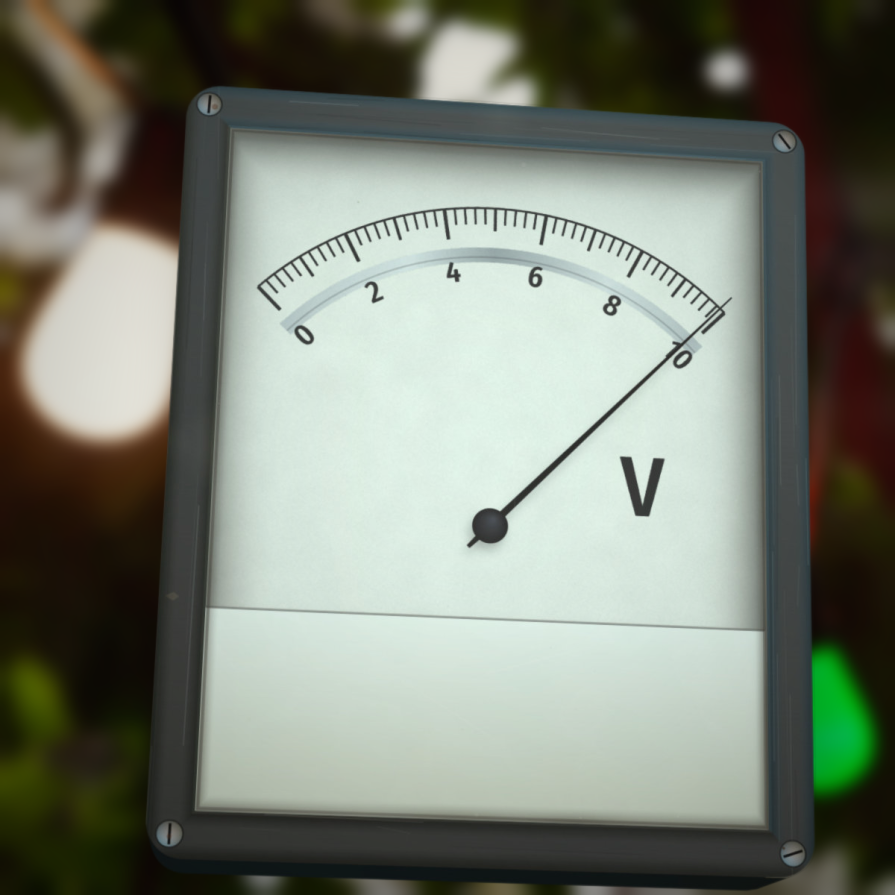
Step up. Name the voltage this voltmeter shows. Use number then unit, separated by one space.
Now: 9.9 V
